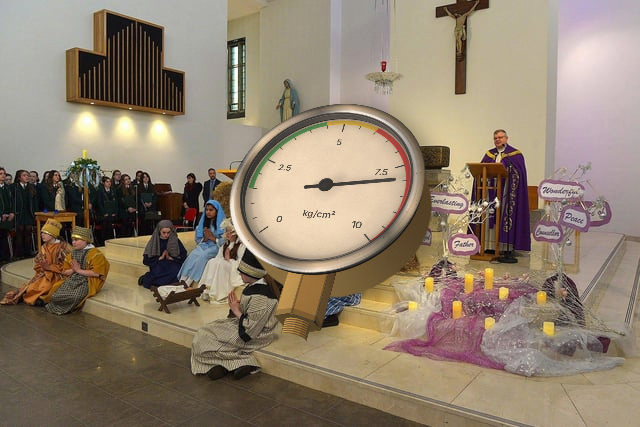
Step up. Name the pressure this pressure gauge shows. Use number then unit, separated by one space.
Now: 8 kg/cm²
